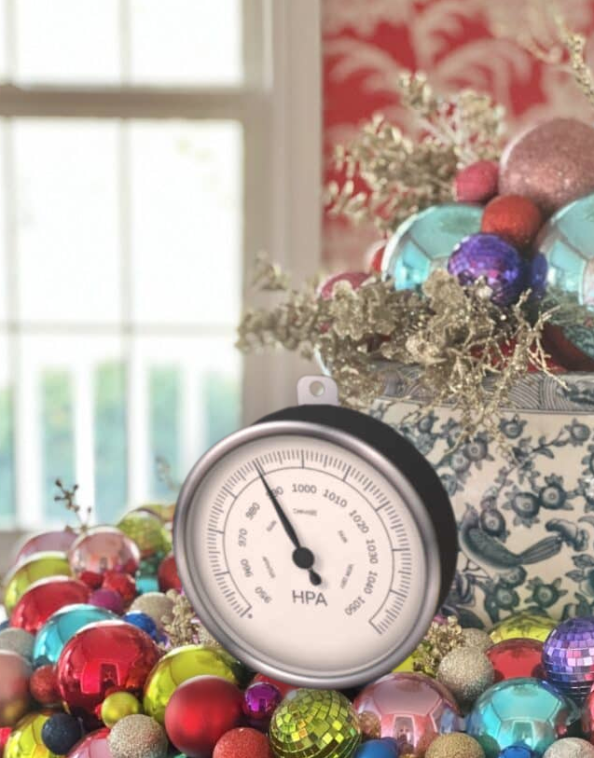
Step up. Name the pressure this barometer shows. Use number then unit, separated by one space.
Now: 990 hPa
